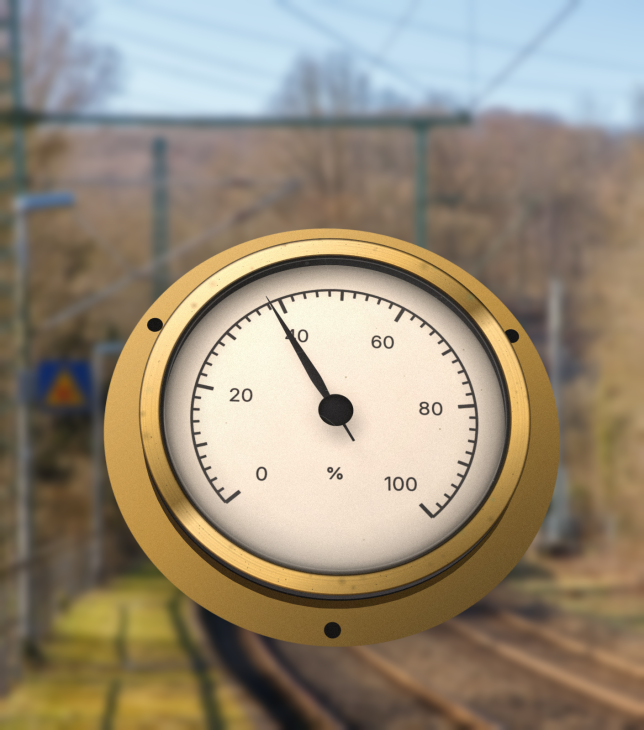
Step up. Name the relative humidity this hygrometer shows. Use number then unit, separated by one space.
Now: 38 %
